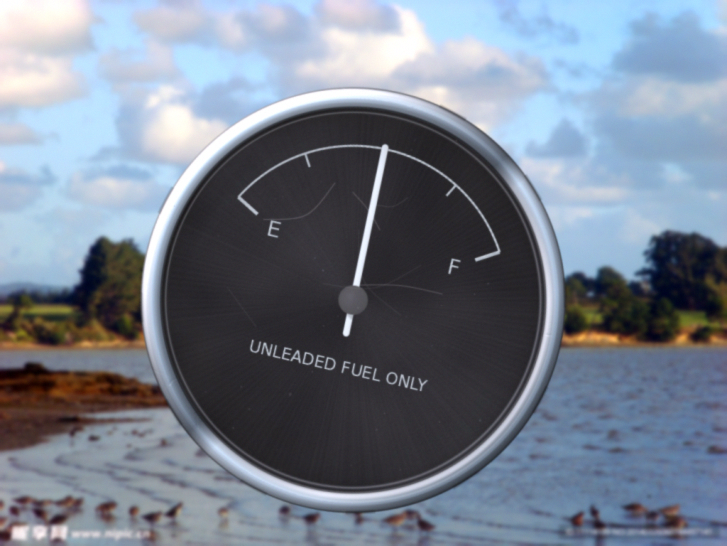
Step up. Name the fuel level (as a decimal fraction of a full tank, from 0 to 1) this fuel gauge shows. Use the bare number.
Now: 0.5
